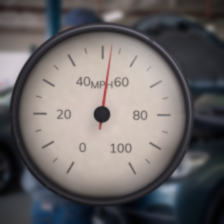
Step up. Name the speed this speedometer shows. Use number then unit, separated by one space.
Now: 52.5 mph
